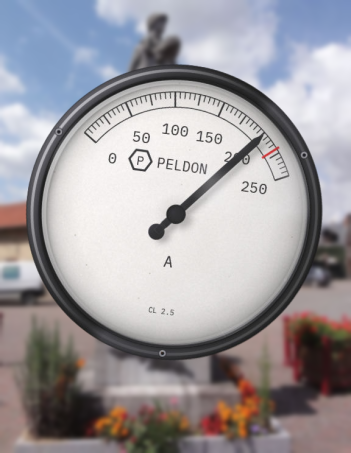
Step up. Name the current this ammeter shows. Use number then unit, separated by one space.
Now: 200 A
